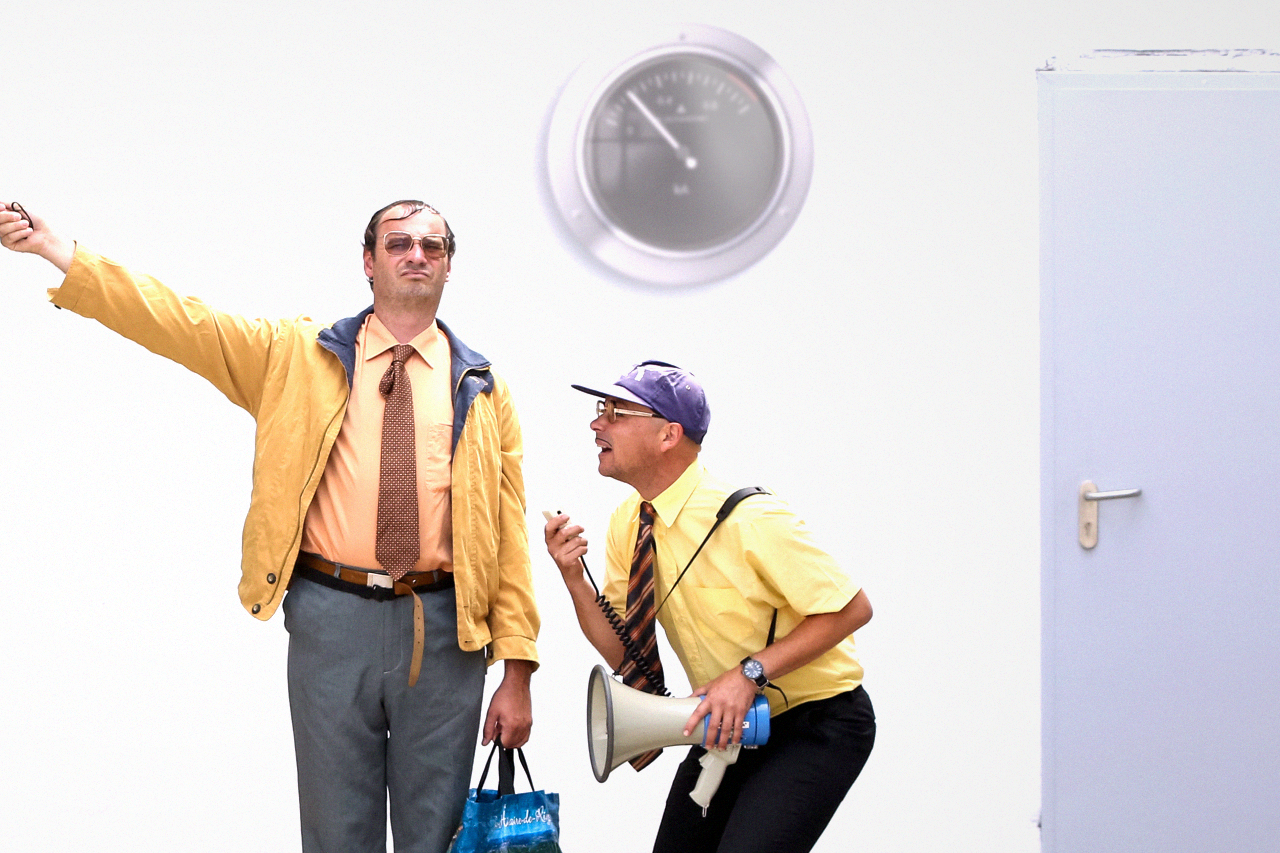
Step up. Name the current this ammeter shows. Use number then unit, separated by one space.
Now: 0.2 kA
